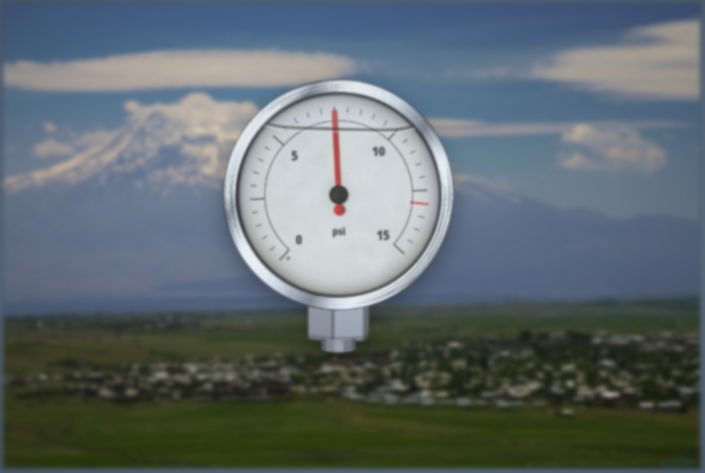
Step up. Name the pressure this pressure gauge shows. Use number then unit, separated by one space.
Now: 7.5 psi
